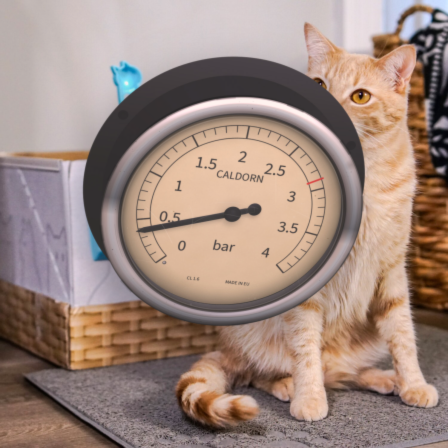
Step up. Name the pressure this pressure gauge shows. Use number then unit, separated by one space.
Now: 0.4 bar
